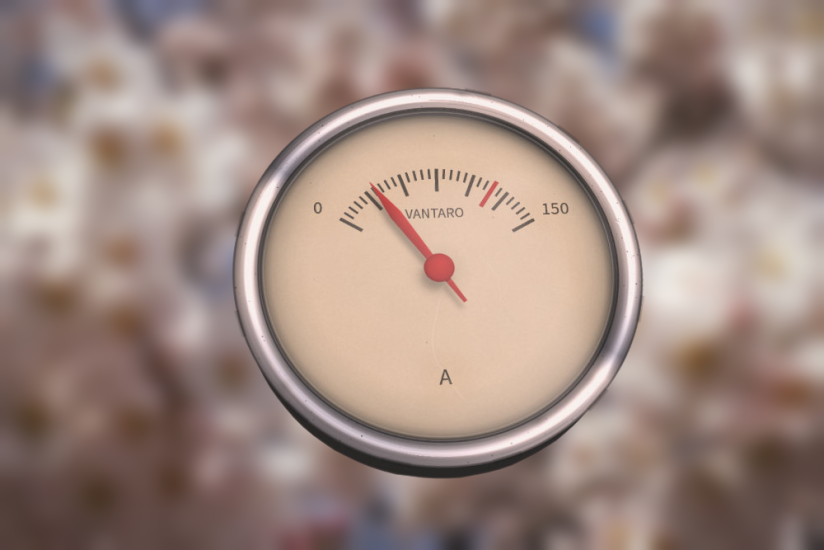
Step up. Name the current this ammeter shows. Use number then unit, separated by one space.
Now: 30 A
